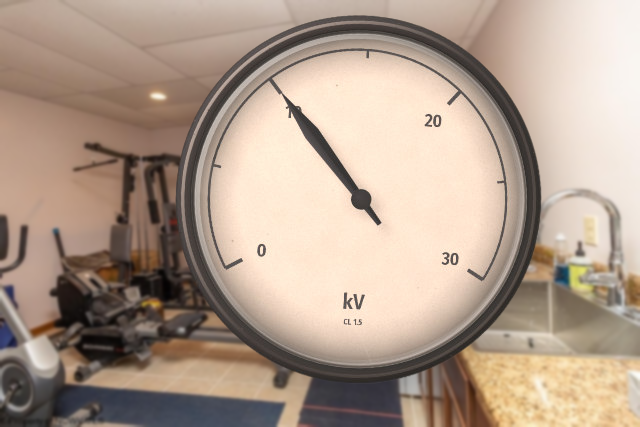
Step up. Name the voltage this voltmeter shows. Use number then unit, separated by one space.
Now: 10 kV
